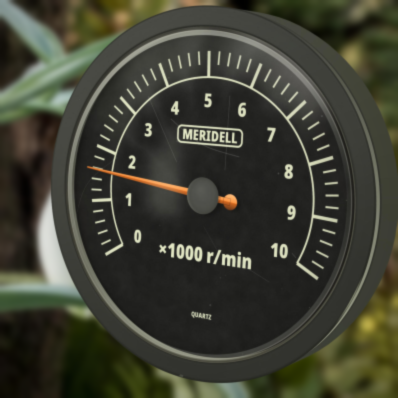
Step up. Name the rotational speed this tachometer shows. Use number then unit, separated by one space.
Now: 1600 rpm
